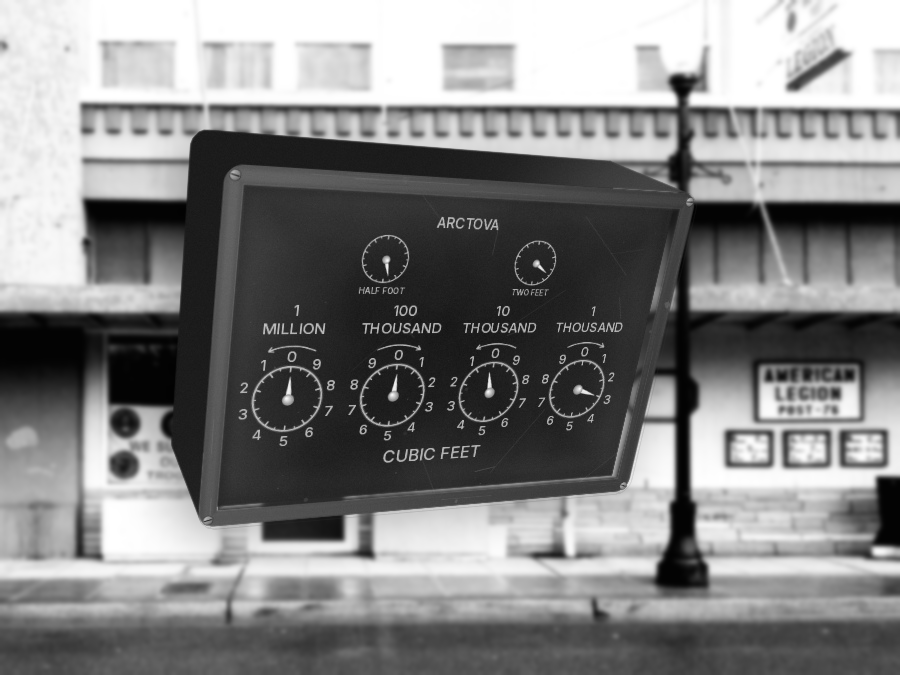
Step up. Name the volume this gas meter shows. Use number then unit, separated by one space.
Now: 300 ft³
